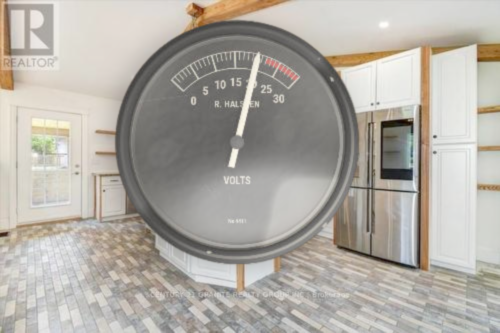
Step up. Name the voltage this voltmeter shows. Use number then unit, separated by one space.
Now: 20 V
